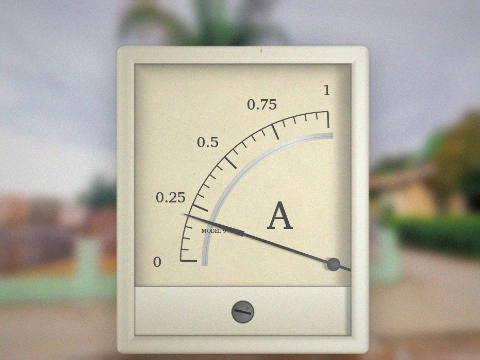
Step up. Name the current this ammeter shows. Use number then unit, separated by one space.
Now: 0.2 A
